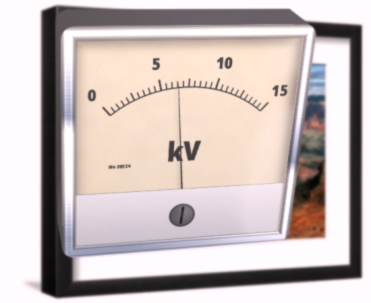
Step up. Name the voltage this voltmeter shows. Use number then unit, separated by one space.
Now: 6.5 kV
